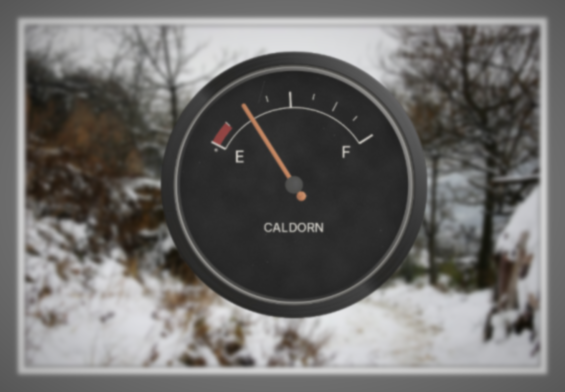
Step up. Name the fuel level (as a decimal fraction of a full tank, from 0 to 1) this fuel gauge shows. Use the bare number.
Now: 0.25
